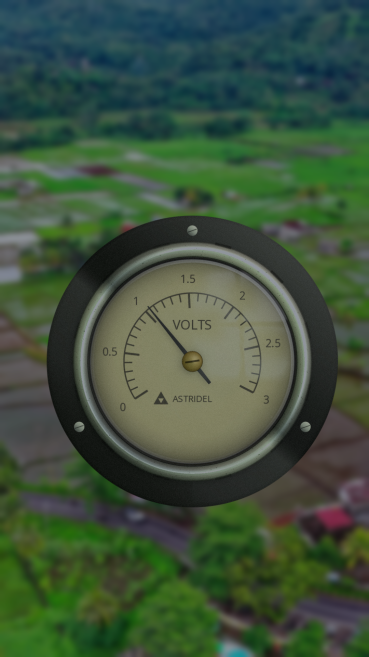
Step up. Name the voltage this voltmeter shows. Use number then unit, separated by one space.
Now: 1.05 V
